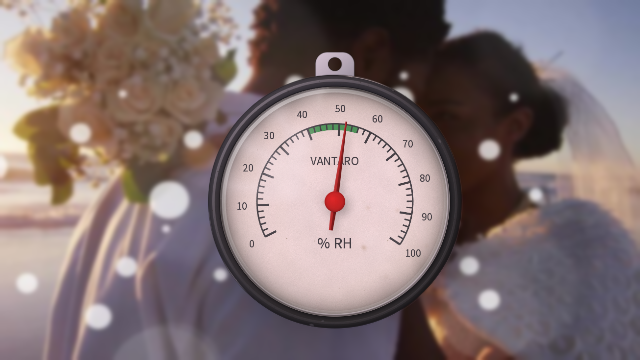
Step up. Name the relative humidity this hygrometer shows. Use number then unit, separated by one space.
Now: 52 %
